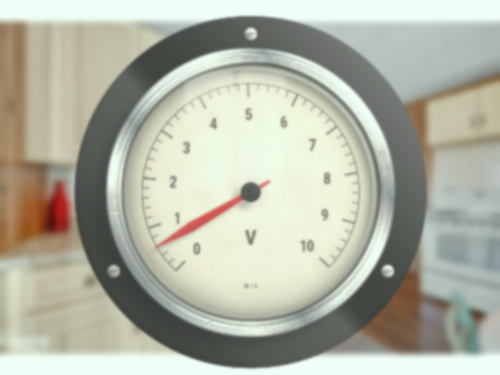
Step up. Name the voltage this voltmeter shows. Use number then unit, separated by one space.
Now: 0.6 V
